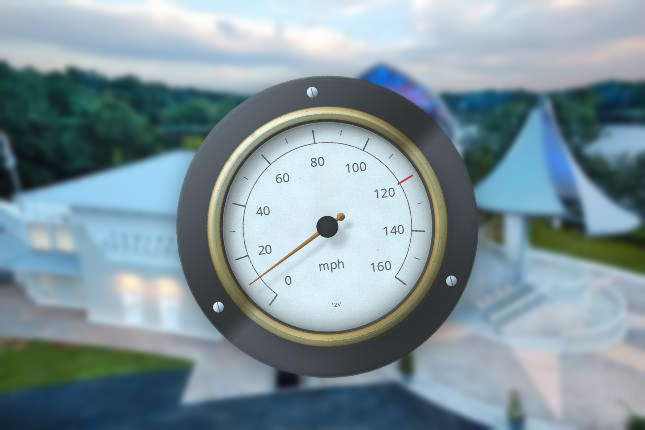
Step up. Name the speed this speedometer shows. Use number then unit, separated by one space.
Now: 10 mph
